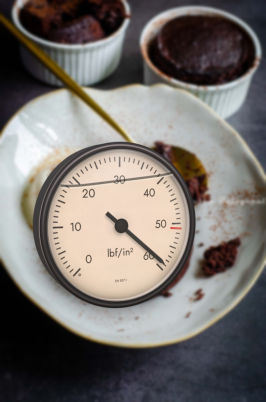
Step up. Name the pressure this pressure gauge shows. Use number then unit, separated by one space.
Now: 59 psi
